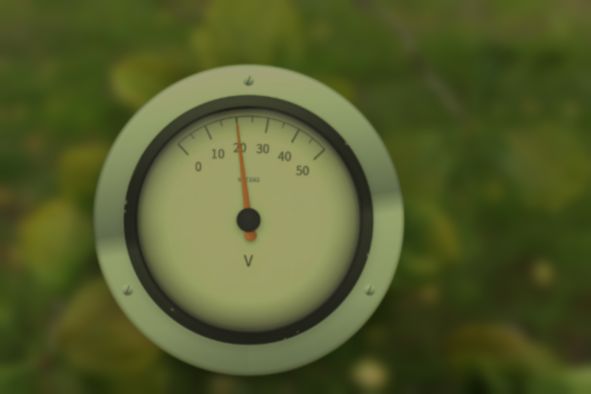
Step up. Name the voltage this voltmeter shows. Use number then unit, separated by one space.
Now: 20 V
